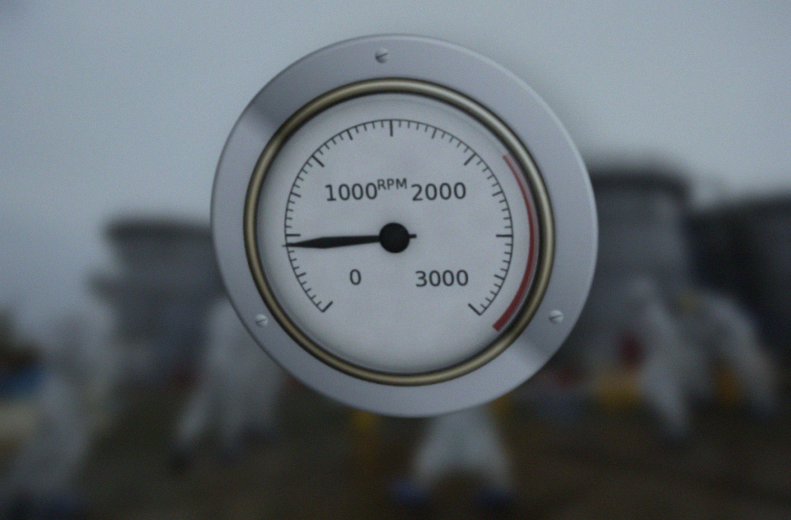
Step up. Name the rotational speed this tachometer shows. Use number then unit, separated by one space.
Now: 450 rpm
